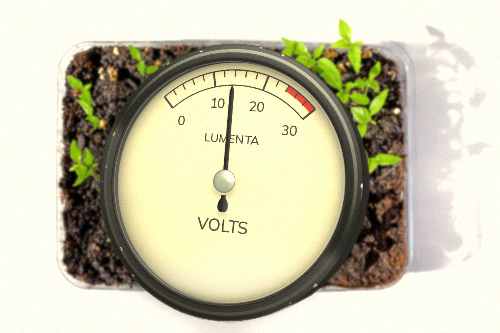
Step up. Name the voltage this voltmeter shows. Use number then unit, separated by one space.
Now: 14 V
